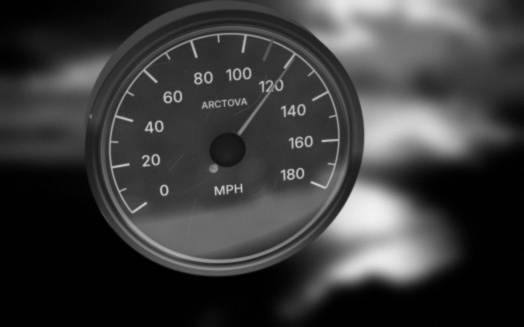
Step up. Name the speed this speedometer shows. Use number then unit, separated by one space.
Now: 120 mph
